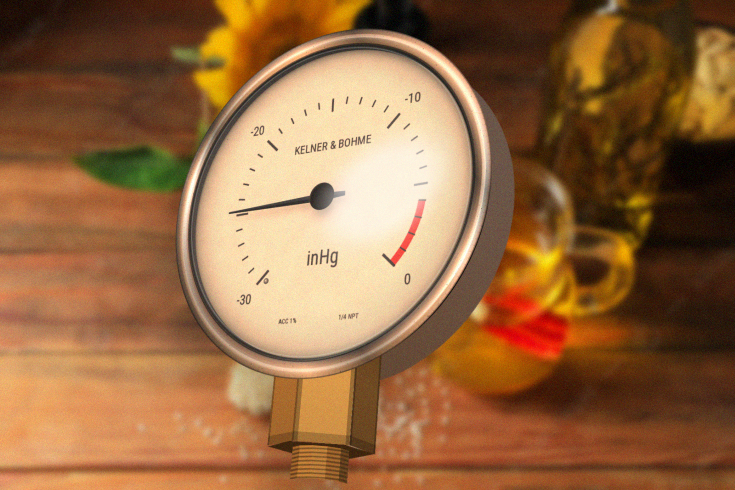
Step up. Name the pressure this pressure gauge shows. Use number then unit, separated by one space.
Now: -25 inHg
